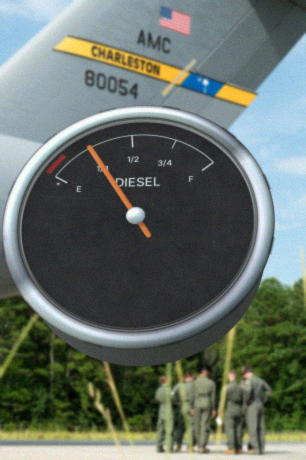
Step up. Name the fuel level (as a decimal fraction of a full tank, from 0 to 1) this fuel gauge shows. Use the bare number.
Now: 0.25
